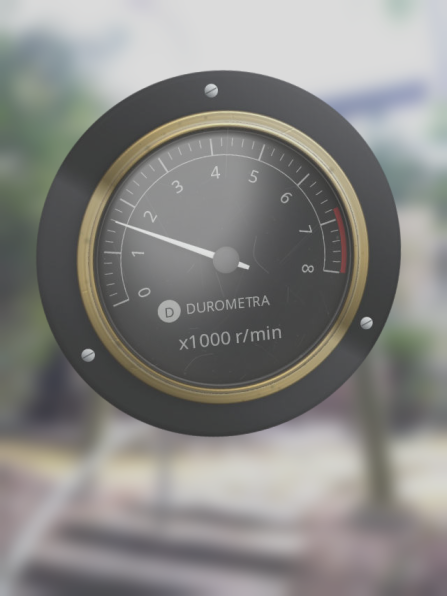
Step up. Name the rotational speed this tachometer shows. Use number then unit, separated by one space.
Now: 1600 rpm
